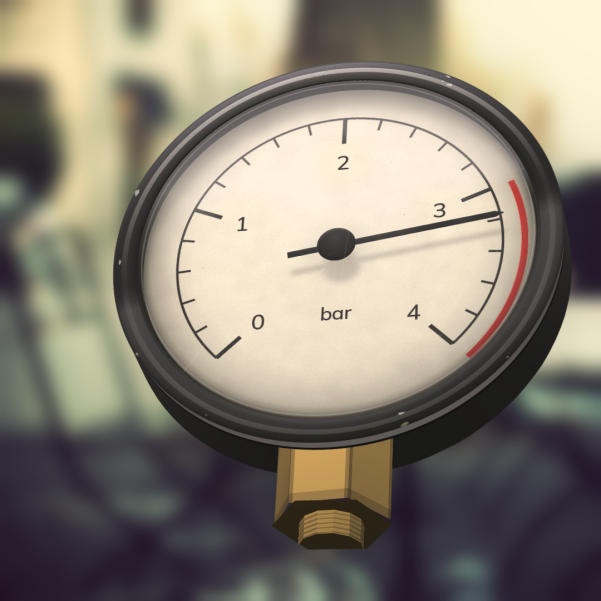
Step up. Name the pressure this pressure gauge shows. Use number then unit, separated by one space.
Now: 3.2 bar
